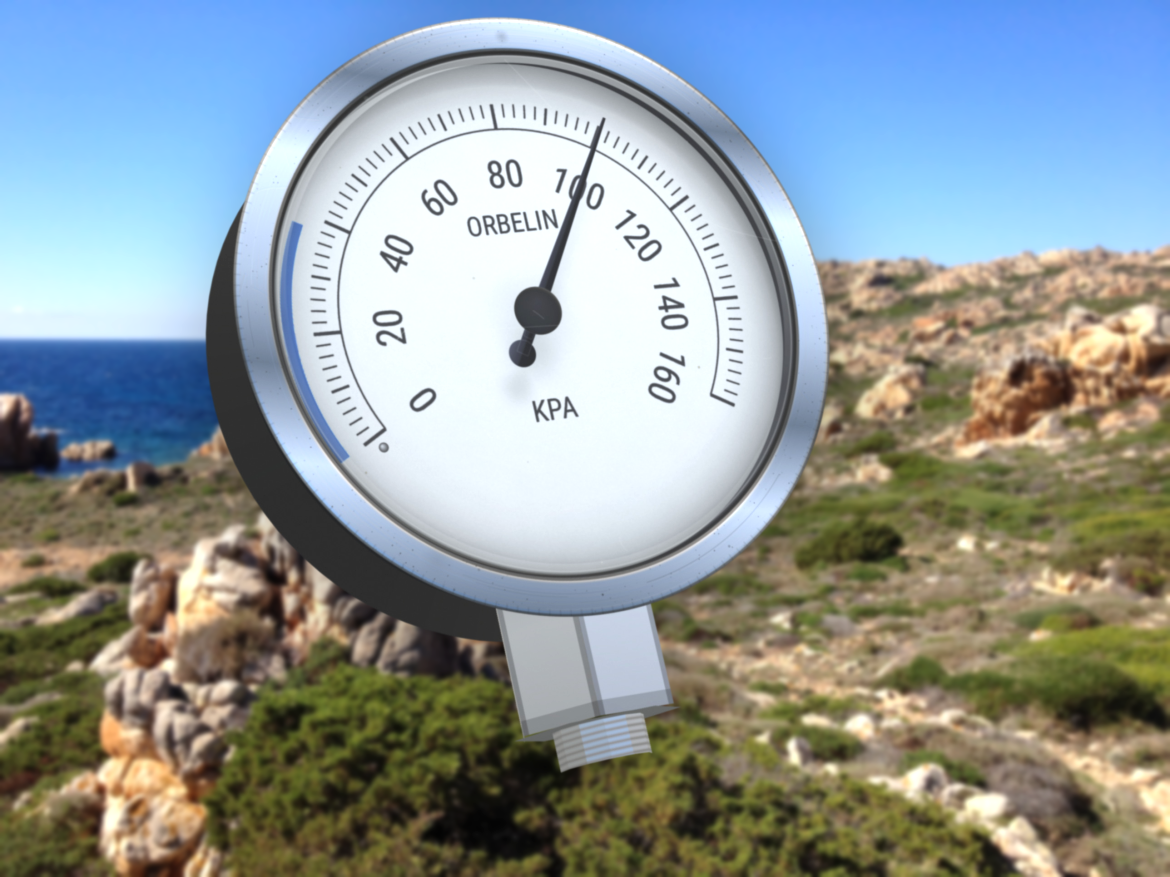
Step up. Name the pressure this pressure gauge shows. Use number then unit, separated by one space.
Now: 100 kPa
